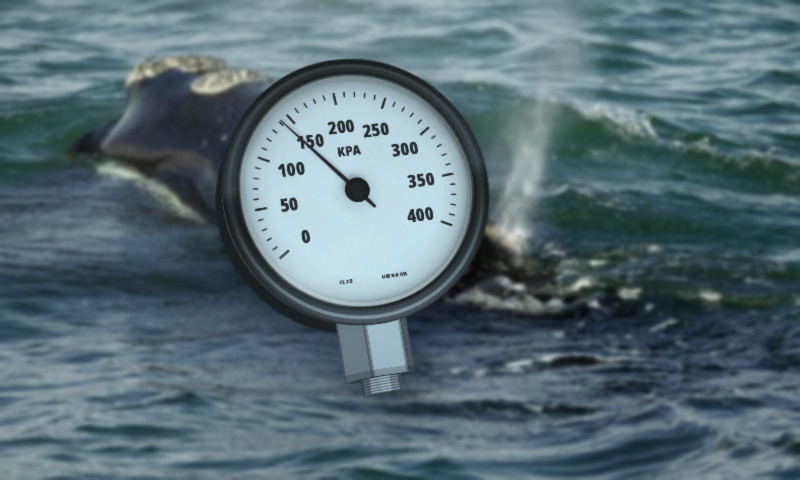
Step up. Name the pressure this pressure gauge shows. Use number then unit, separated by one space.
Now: 140 kPa
